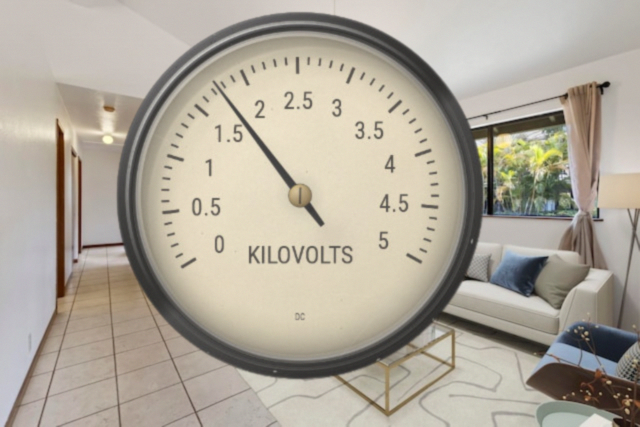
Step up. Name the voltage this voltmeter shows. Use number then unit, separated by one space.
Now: 1.75 kV
